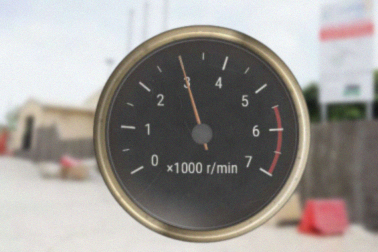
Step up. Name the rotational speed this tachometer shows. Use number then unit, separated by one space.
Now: 3000 rpm
